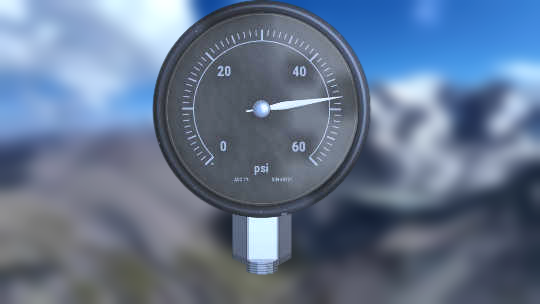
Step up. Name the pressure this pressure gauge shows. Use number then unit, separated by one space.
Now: 48 psi
